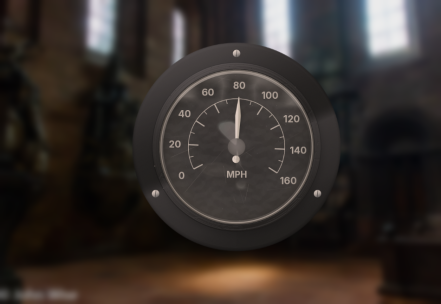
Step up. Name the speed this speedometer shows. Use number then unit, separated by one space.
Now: 80 mph
